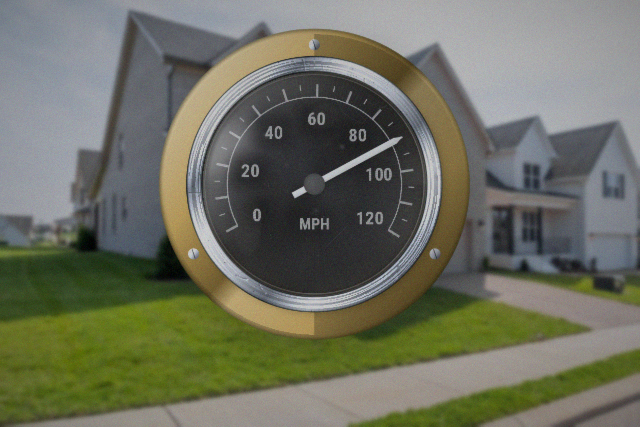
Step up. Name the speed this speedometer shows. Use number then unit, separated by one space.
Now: 90 mph
